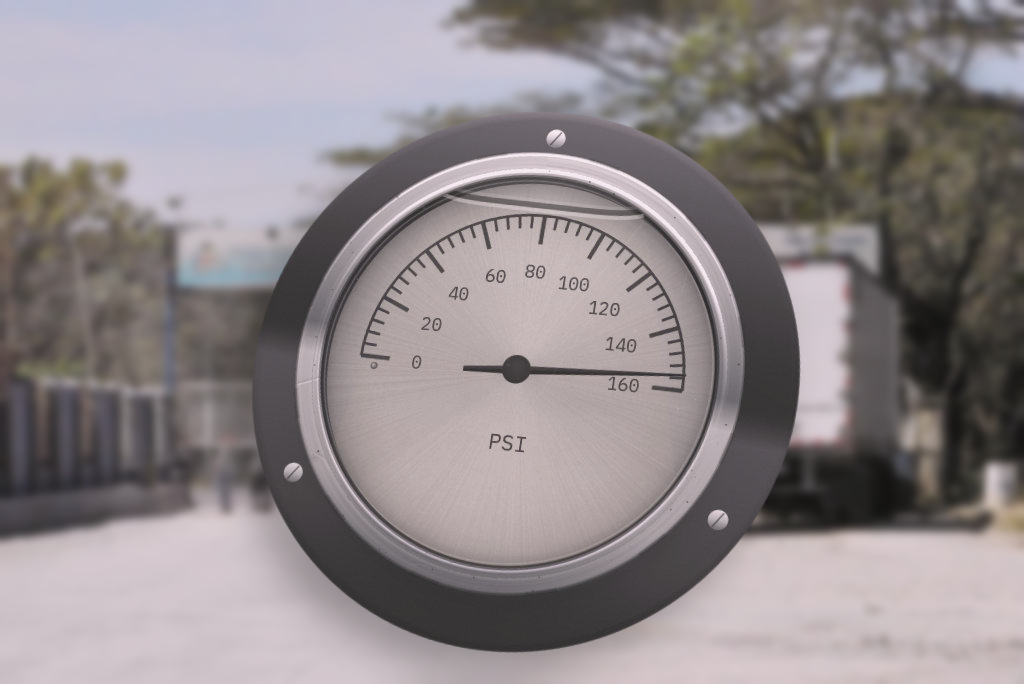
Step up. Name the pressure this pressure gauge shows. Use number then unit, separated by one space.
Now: 156 psi
